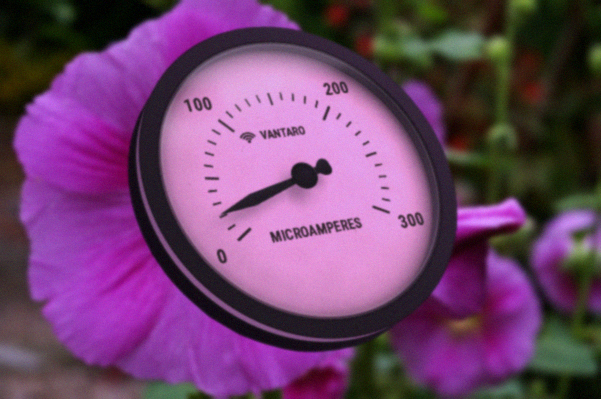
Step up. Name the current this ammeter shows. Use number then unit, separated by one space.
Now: 20 µA
